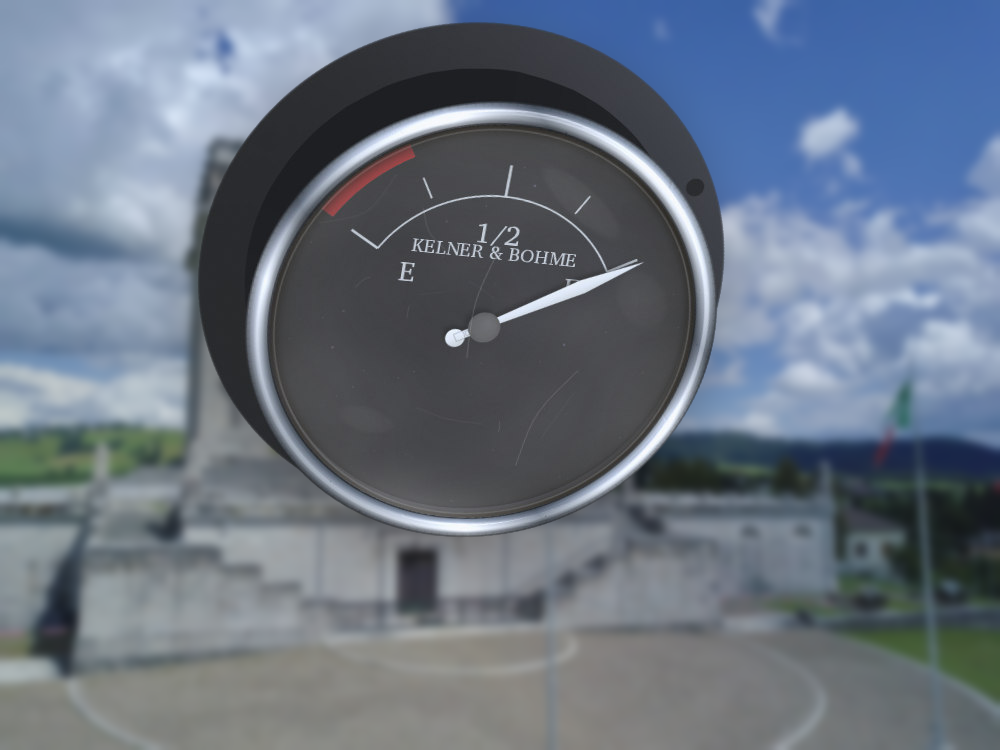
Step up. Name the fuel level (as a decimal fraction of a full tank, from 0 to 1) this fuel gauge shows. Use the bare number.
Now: 1
